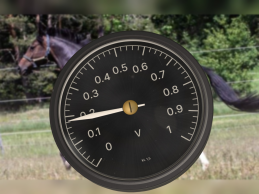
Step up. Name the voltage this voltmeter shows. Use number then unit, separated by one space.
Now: 0.18 V
